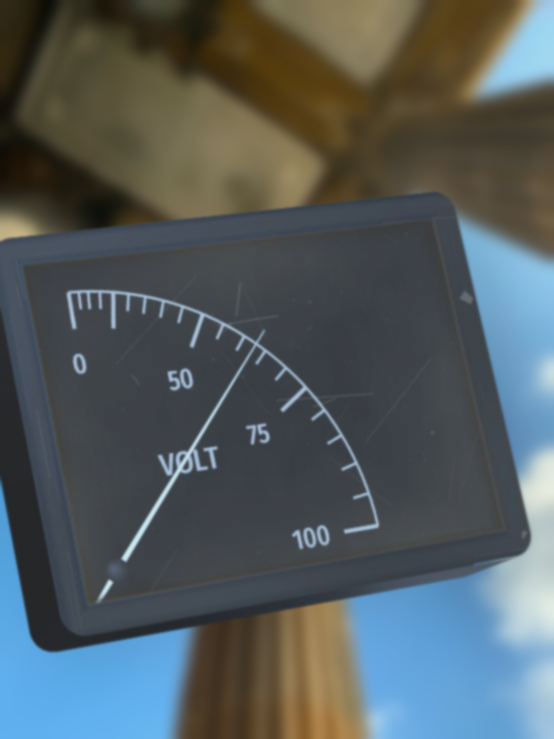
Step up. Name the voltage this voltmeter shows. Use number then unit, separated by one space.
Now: 62.5 V
